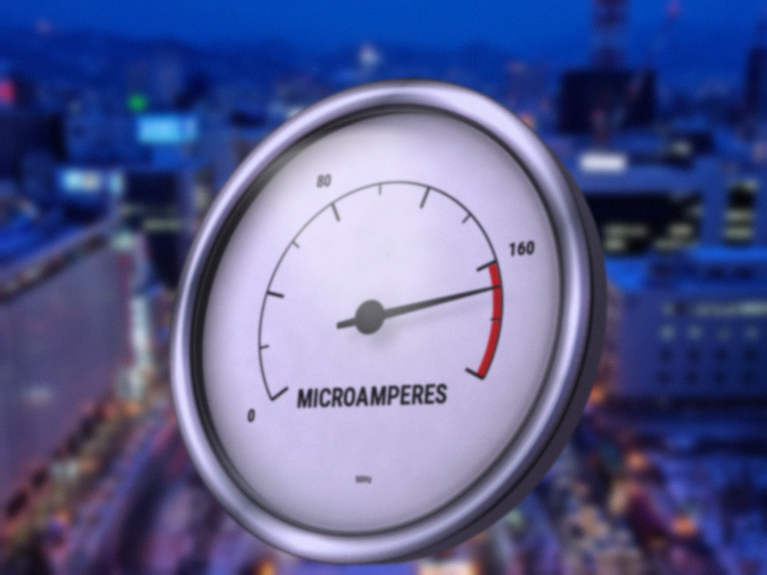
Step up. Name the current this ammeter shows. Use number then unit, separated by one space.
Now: 170 µA
